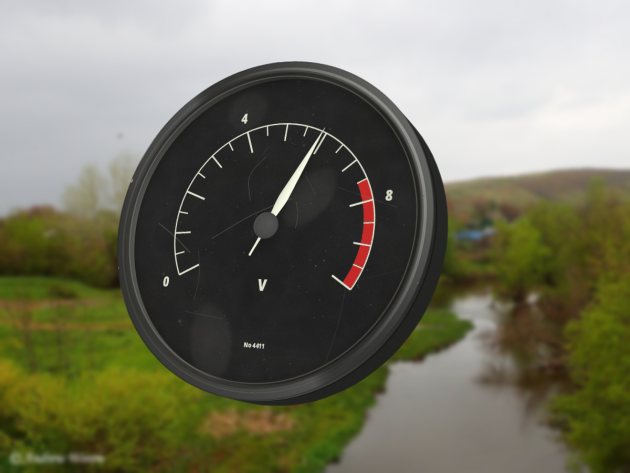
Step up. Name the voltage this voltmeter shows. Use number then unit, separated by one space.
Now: 6 V
